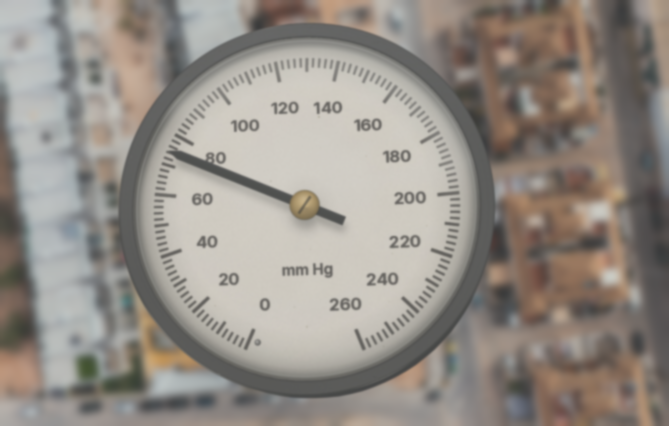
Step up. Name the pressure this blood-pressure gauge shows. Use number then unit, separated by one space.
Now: 74 mmHg
